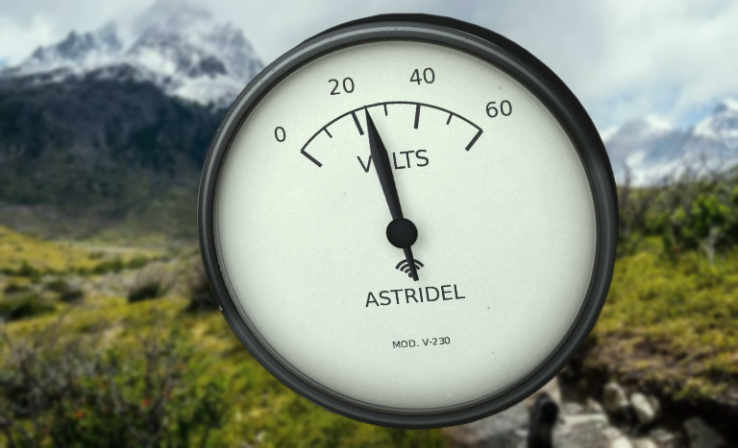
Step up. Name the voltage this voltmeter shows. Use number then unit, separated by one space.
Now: 25 V
